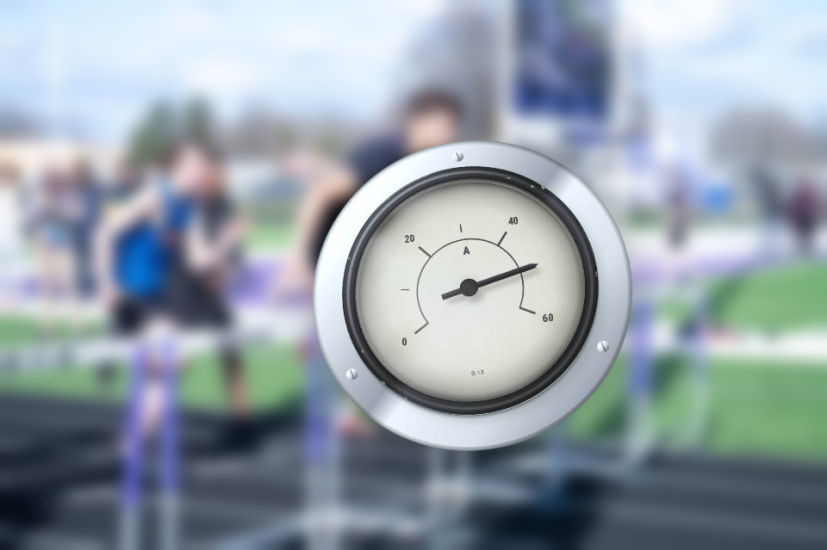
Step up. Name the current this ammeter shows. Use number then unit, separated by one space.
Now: 50 A
